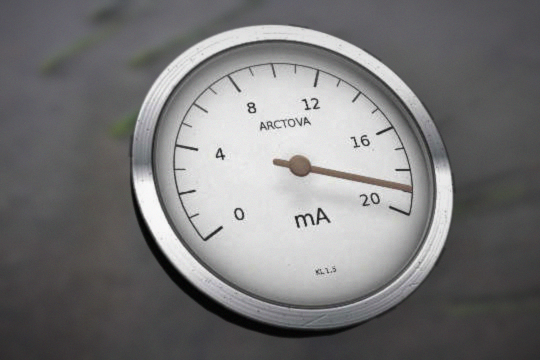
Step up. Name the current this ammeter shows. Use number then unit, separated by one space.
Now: 19 mA
